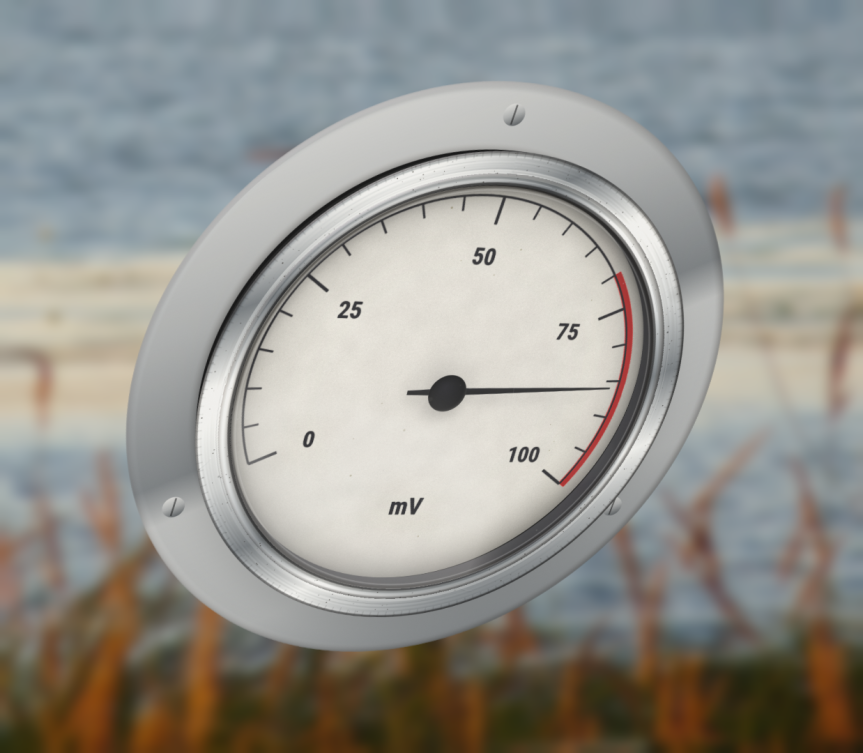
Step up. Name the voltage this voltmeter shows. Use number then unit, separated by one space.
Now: 85 mV
